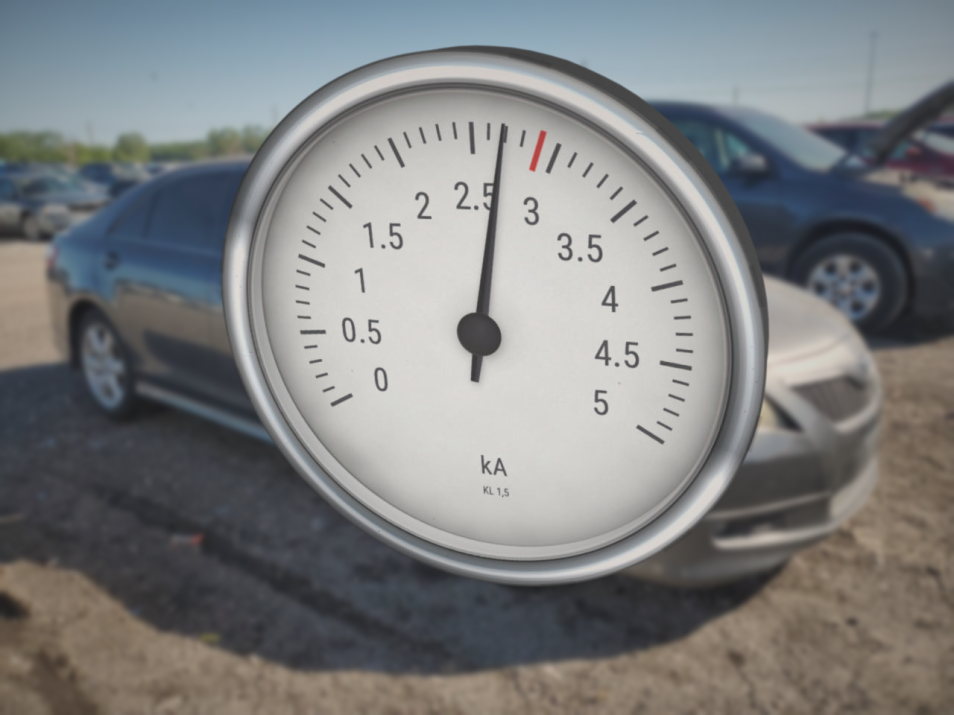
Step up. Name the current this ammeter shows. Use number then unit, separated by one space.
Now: 2.7 kA
